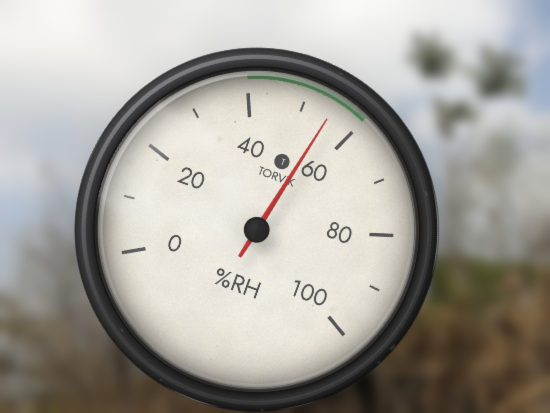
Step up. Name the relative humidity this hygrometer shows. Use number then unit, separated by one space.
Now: 55 %
